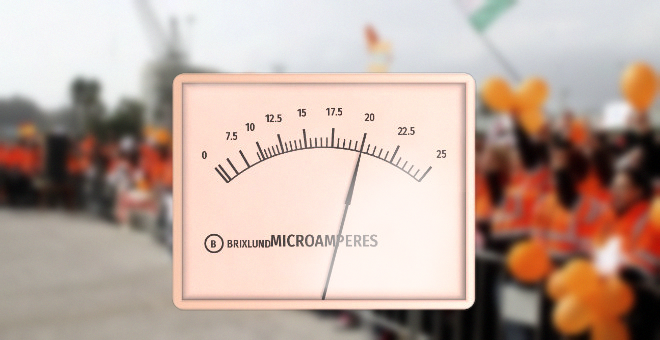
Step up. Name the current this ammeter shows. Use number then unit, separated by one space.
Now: 20 µA
